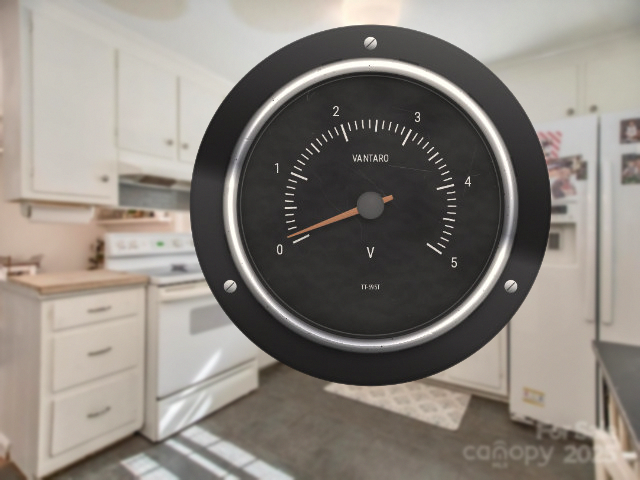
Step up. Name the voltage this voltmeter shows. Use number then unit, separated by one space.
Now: 0.1 V
